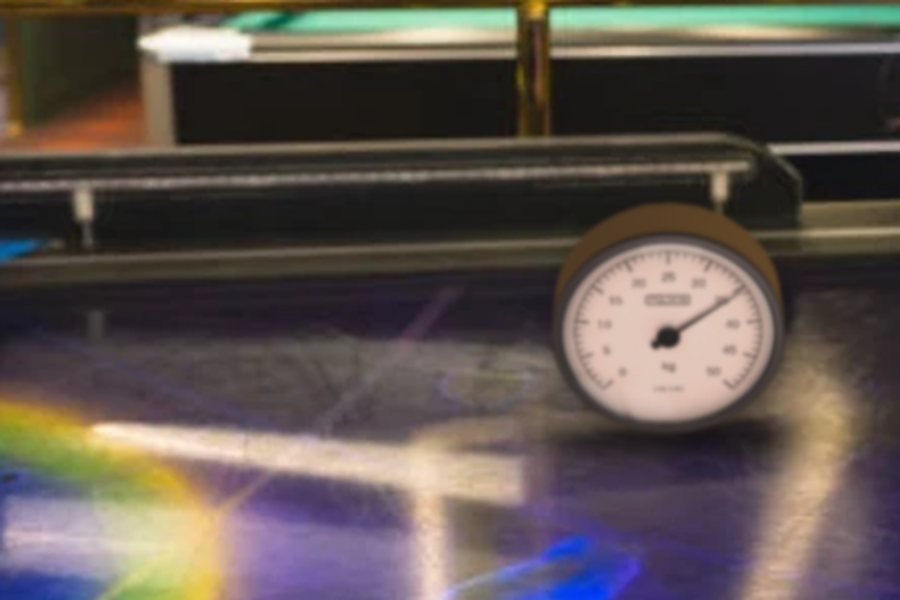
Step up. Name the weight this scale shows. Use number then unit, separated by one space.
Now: 35 kg
